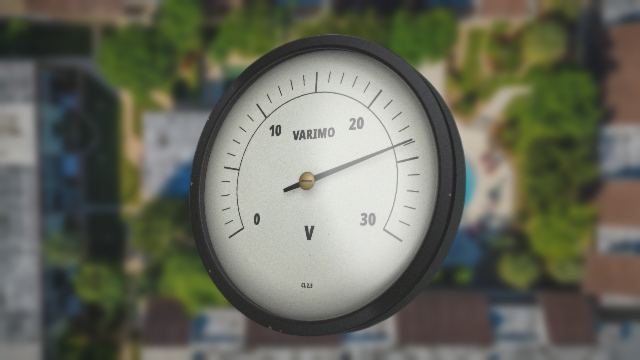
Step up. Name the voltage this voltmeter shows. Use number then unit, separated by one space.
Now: 24 V
